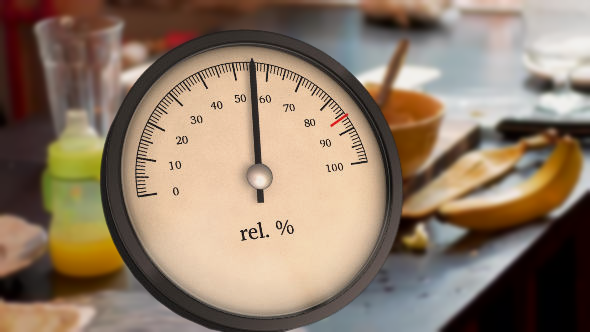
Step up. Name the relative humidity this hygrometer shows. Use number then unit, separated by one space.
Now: 55 %
